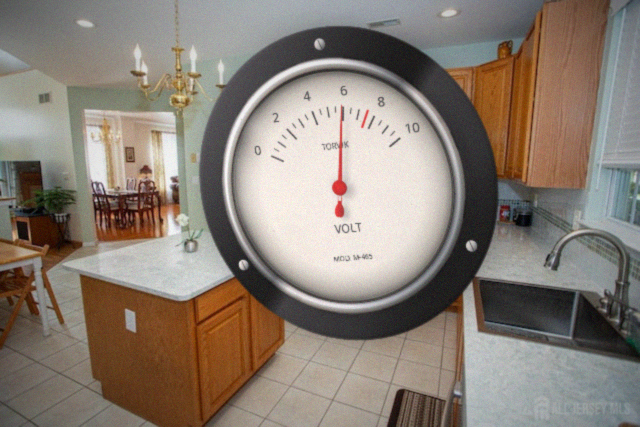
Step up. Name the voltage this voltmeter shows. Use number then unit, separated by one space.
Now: 6 V
